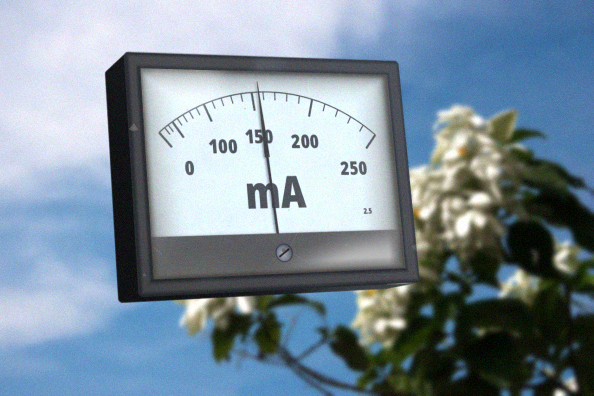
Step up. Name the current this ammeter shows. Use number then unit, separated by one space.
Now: 155 mA
